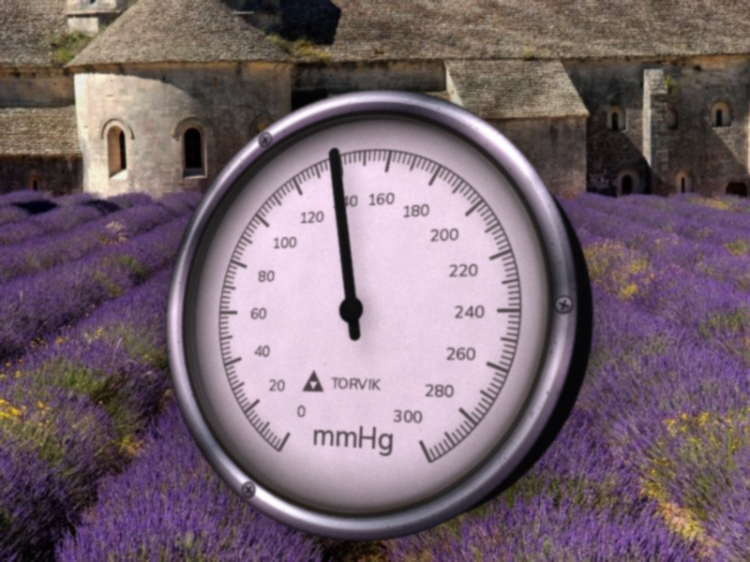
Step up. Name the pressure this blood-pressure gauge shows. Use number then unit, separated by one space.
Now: 140 mmHg
